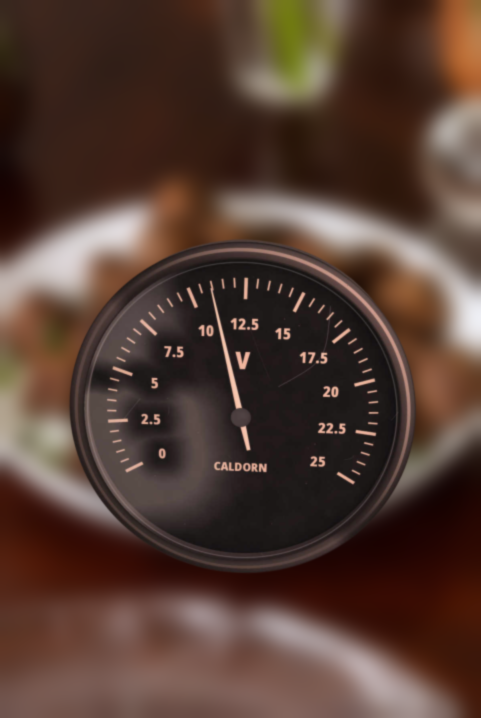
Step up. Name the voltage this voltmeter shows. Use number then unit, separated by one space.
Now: 11 V
